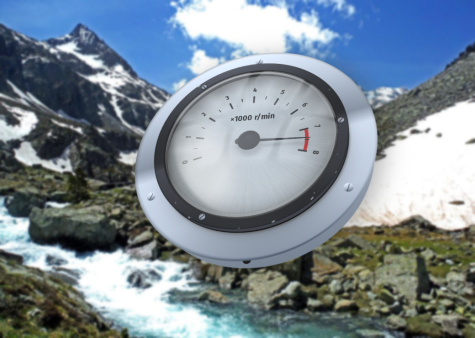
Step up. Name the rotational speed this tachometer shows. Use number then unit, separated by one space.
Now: 7500 rpm
